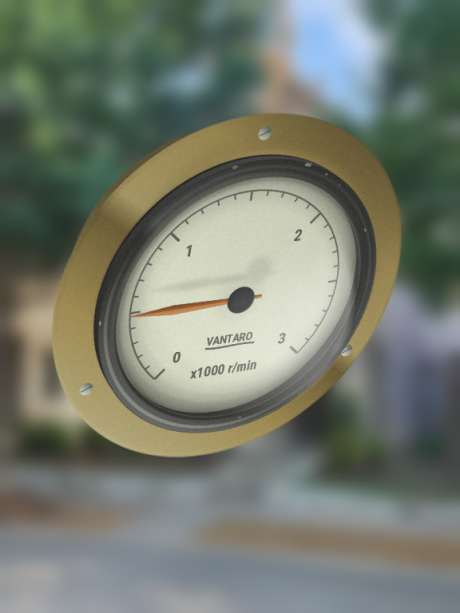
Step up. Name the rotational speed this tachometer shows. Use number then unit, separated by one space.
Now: 500 rpm
